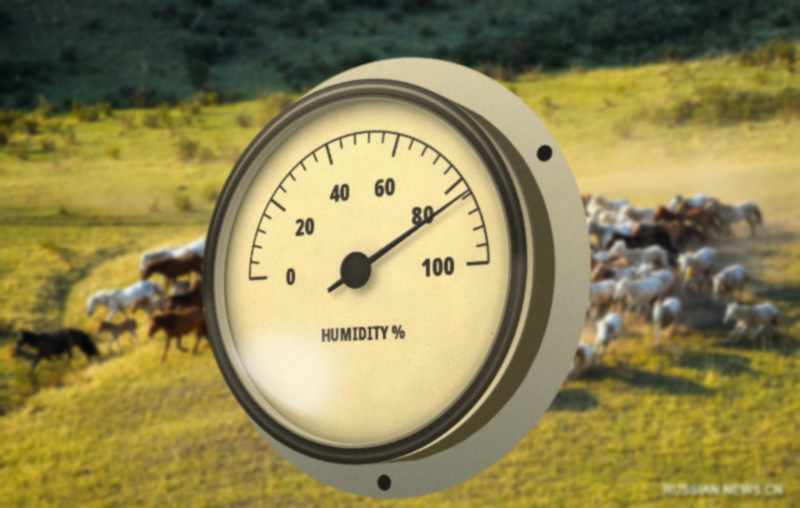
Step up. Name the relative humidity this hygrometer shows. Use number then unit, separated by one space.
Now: 84 %
